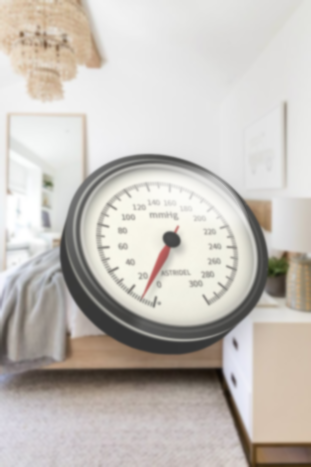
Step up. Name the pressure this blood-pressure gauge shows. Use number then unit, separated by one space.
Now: 10 mmHg
